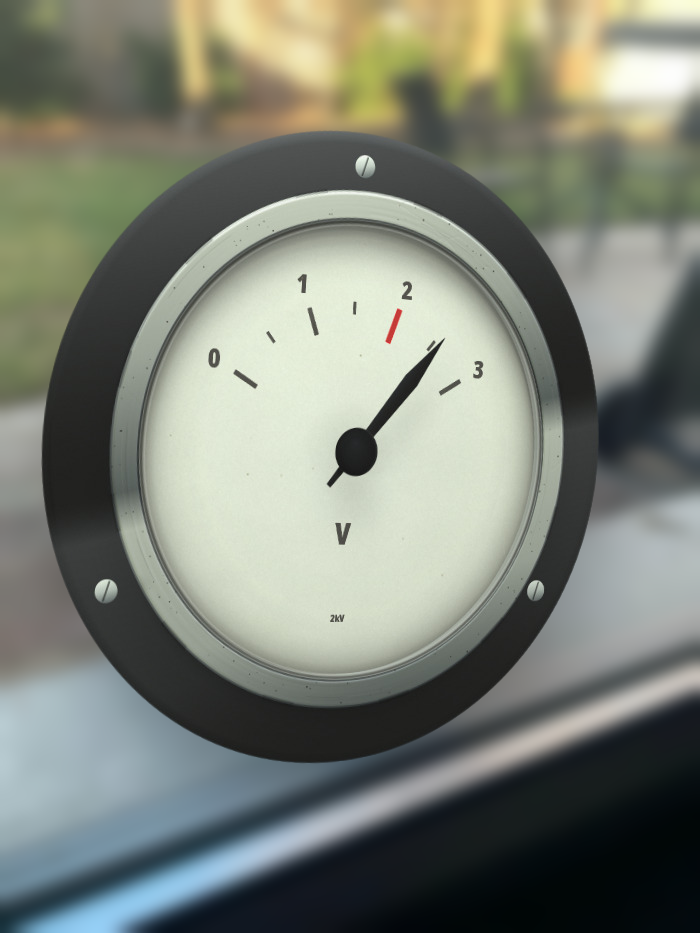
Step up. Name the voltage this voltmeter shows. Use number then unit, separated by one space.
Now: 2.5 V
